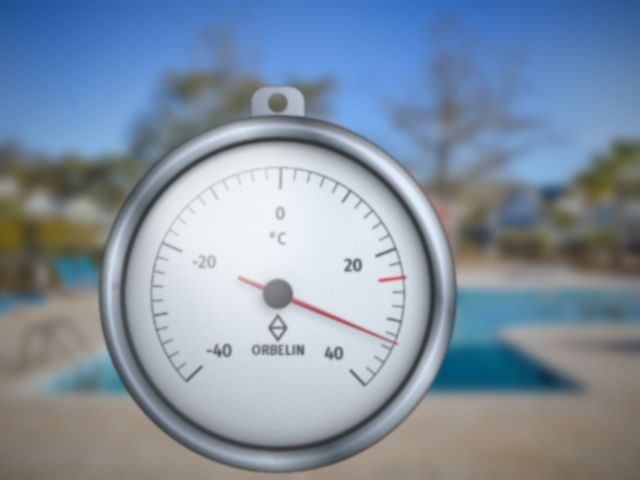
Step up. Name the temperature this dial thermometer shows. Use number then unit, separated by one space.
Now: 33 °C
